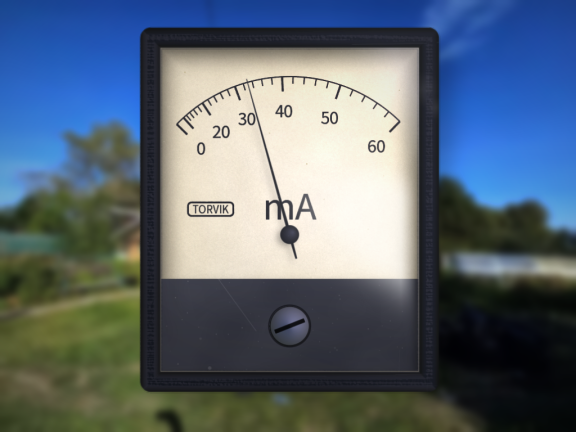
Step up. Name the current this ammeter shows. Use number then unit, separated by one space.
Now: 33 mA
